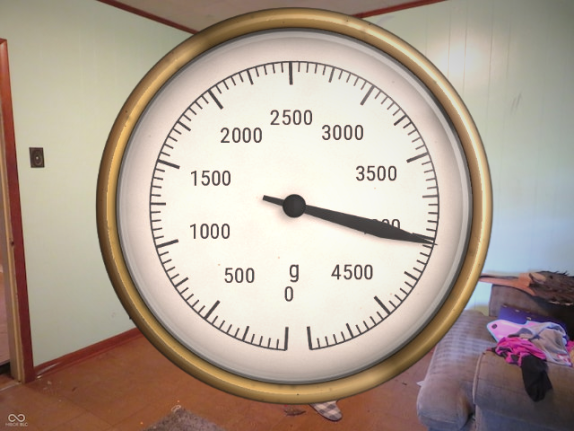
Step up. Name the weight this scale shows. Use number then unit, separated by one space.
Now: 4025 g
